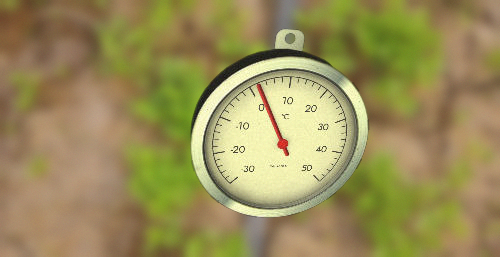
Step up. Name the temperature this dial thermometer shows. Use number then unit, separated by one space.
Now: 2 °C
